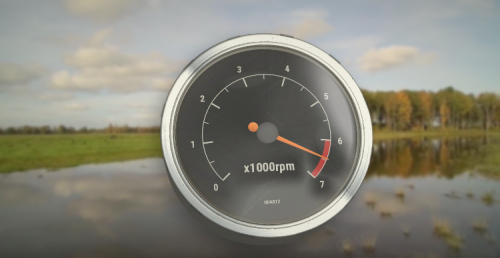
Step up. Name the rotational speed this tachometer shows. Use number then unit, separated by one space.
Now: 6500 rpm
